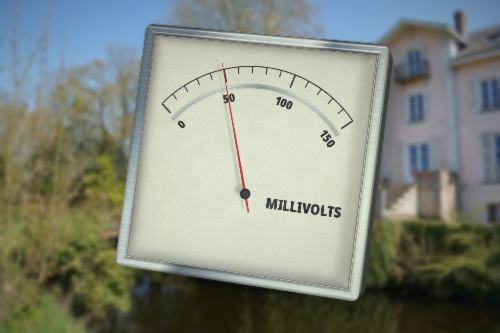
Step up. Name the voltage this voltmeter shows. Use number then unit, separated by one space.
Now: 50 mV
